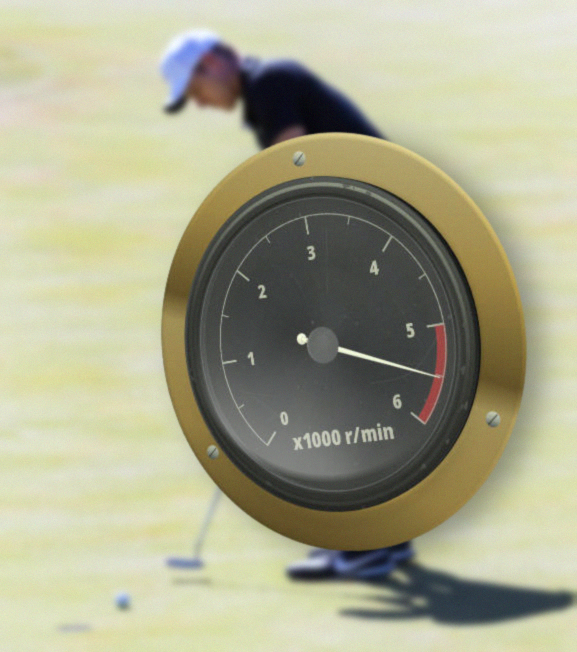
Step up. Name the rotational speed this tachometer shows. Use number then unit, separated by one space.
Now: 5500 rpm
